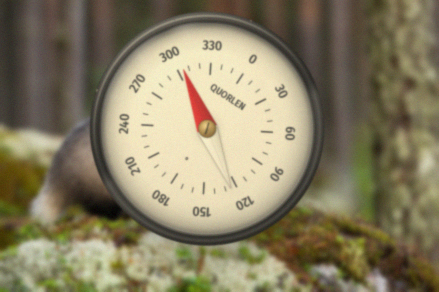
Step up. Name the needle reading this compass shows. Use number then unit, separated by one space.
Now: 305 °
